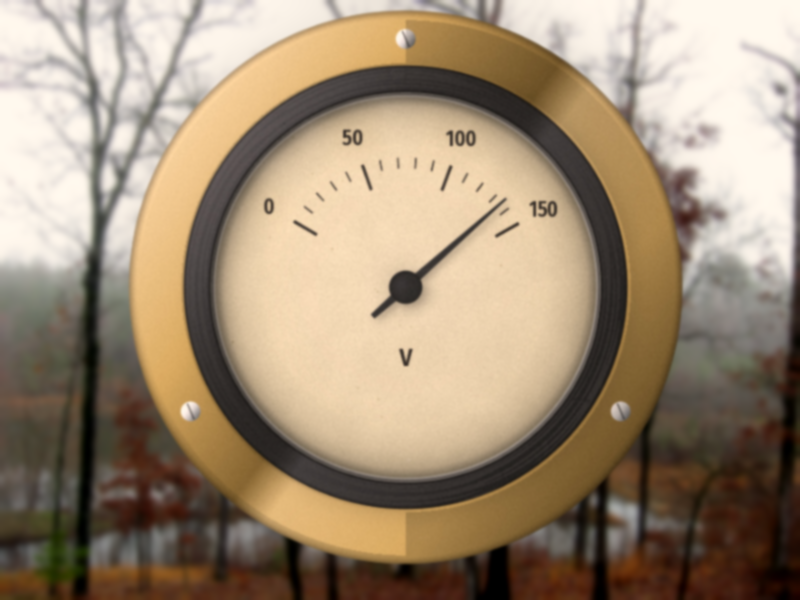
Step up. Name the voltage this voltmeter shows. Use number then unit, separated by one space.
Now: 135 V
